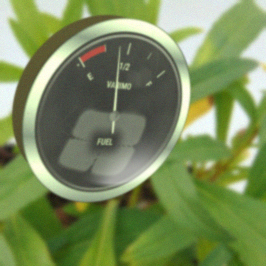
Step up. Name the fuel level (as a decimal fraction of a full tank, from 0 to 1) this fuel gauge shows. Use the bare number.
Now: 0.375
